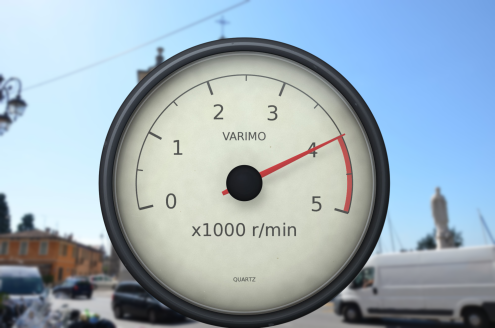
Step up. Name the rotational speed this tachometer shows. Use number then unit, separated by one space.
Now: 4000 rpm
